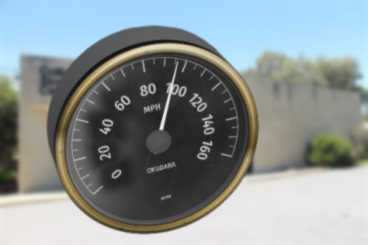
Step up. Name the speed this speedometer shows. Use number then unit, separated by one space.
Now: 95 mph
